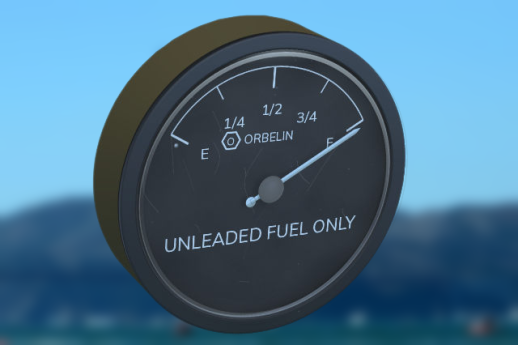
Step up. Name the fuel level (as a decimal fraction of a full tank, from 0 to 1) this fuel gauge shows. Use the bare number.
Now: 1
